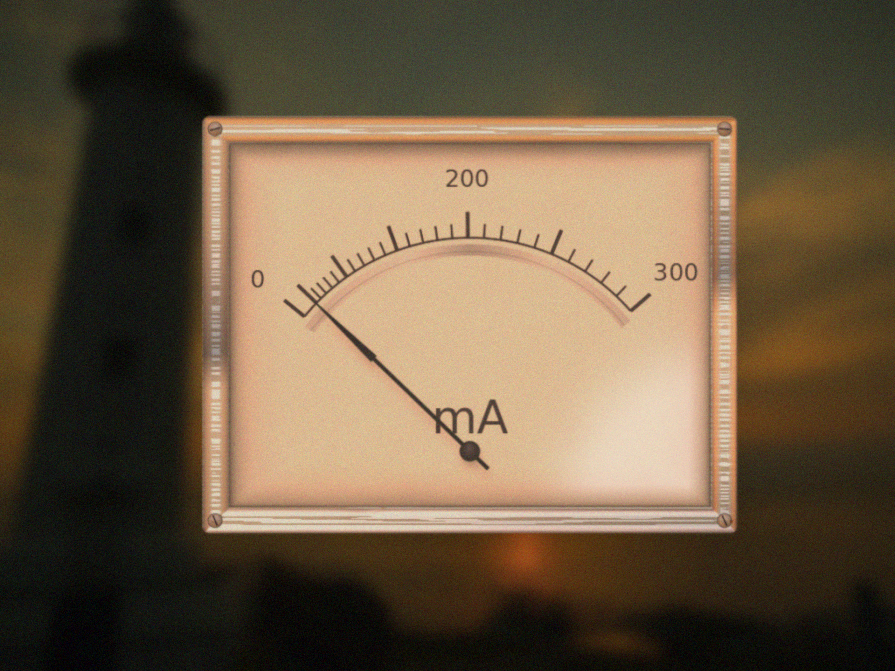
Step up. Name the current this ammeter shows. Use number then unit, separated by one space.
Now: 50 mA
